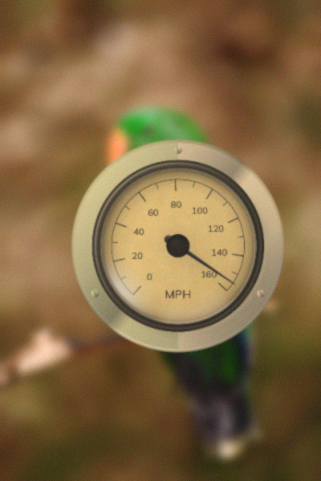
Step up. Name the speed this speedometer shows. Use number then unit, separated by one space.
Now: 155 mph
